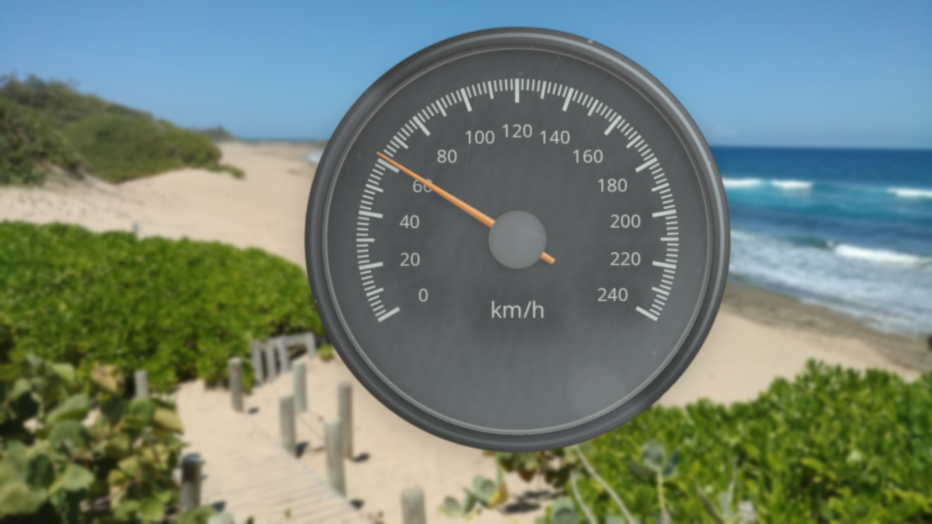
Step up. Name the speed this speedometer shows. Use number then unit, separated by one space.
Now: 62 km/h
